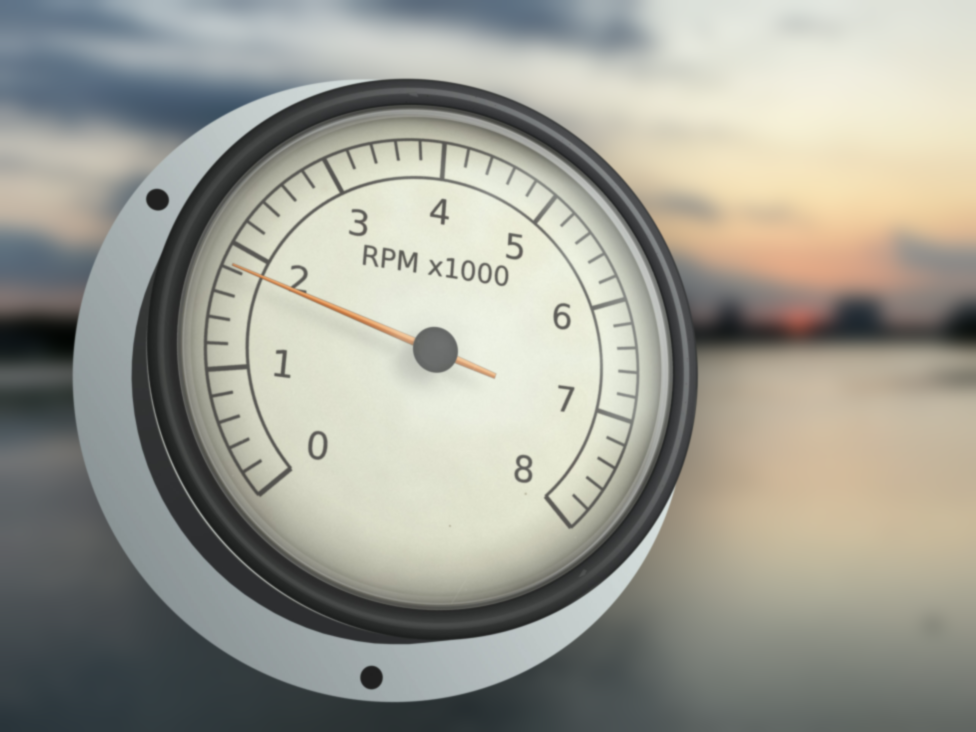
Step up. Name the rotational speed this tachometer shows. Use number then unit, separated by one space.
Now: 1800 rpm
